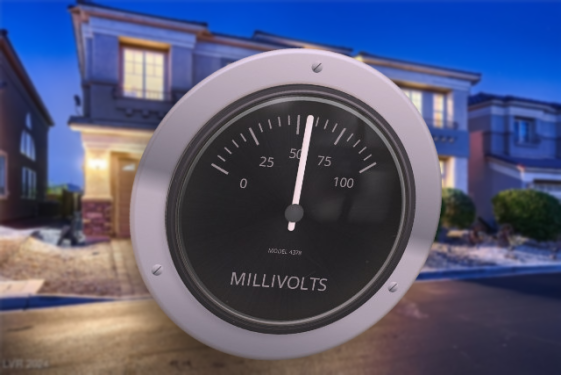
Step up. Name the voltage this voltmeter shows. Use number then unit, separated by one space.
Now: 55 mV
